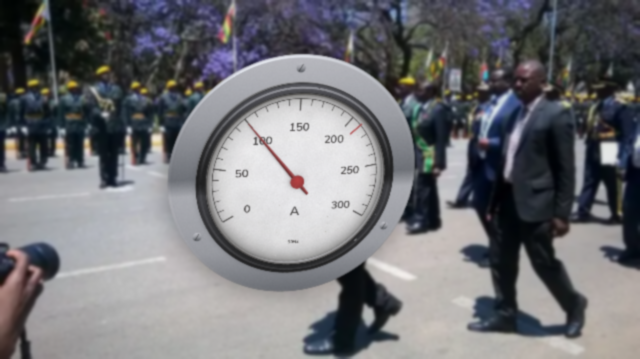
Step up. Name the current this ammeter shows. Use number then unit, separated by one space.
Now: 100 A
